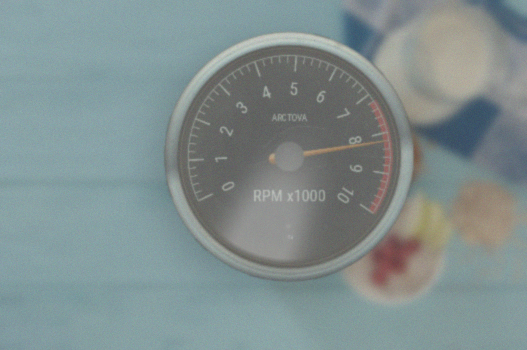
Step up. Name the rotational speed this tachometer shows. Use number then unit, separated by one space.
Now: 8200 rpm
